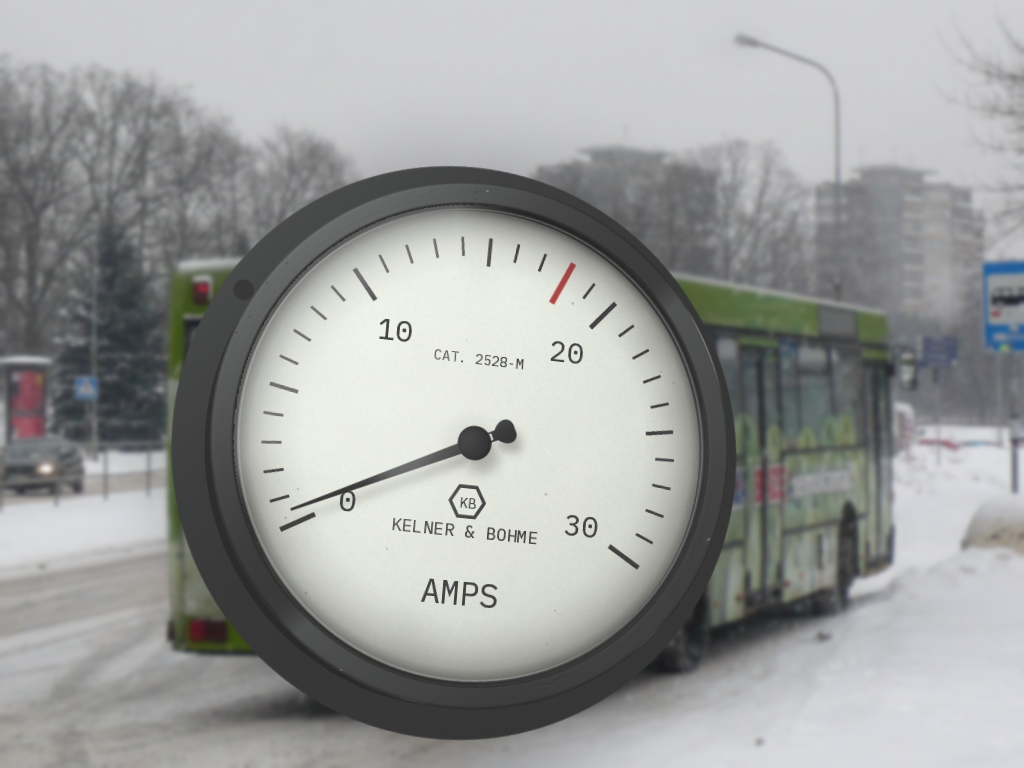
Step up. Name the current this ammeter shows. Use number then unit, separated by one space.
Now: 0.5 A
